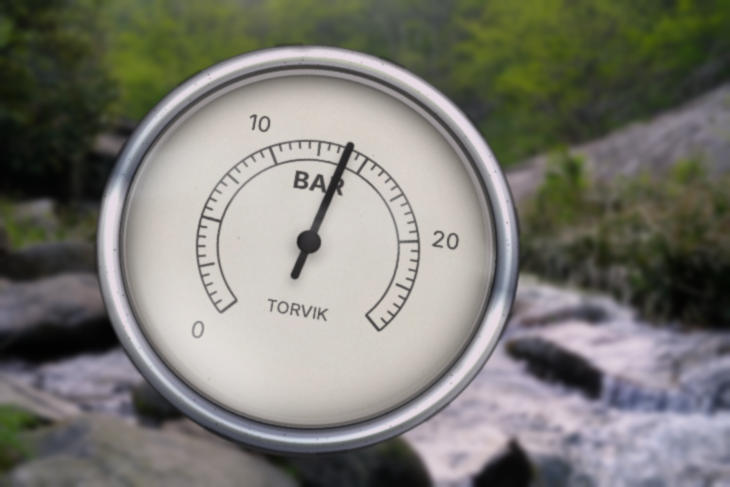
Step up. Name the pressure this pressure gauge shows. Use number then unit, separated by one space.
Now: 14 bar
